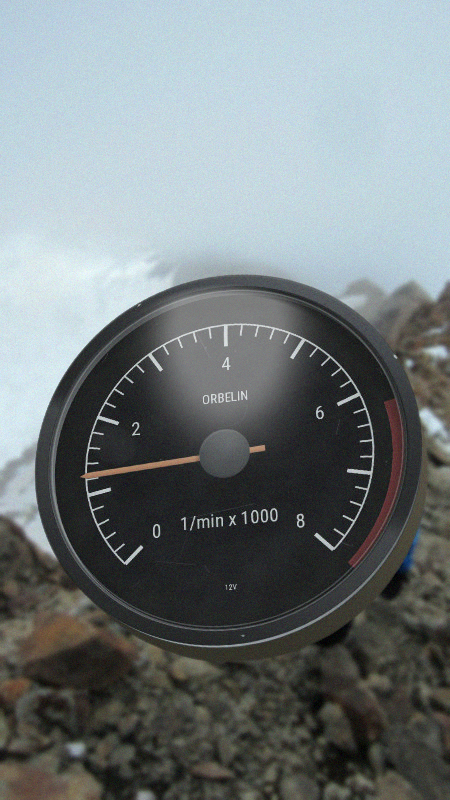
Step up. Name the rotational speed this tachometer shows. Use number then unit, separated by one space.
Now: 1200 rpm
